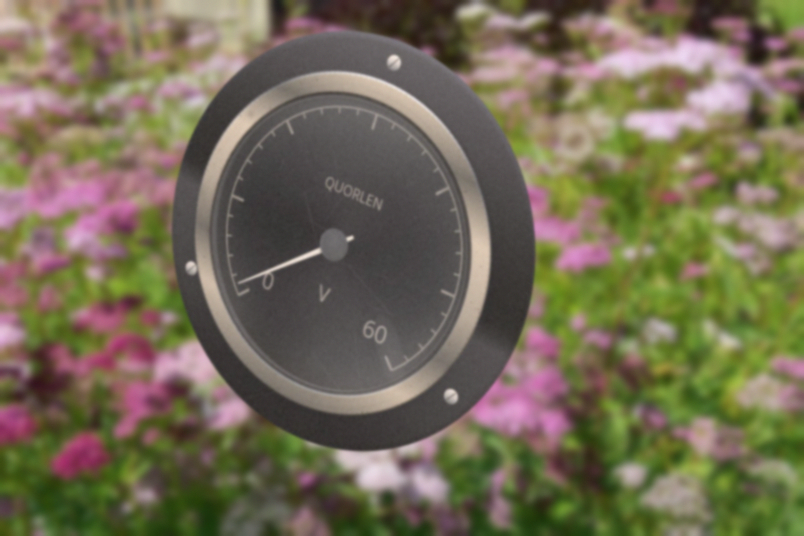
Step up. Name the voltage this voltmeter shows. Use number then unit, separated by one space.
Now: 1 V
